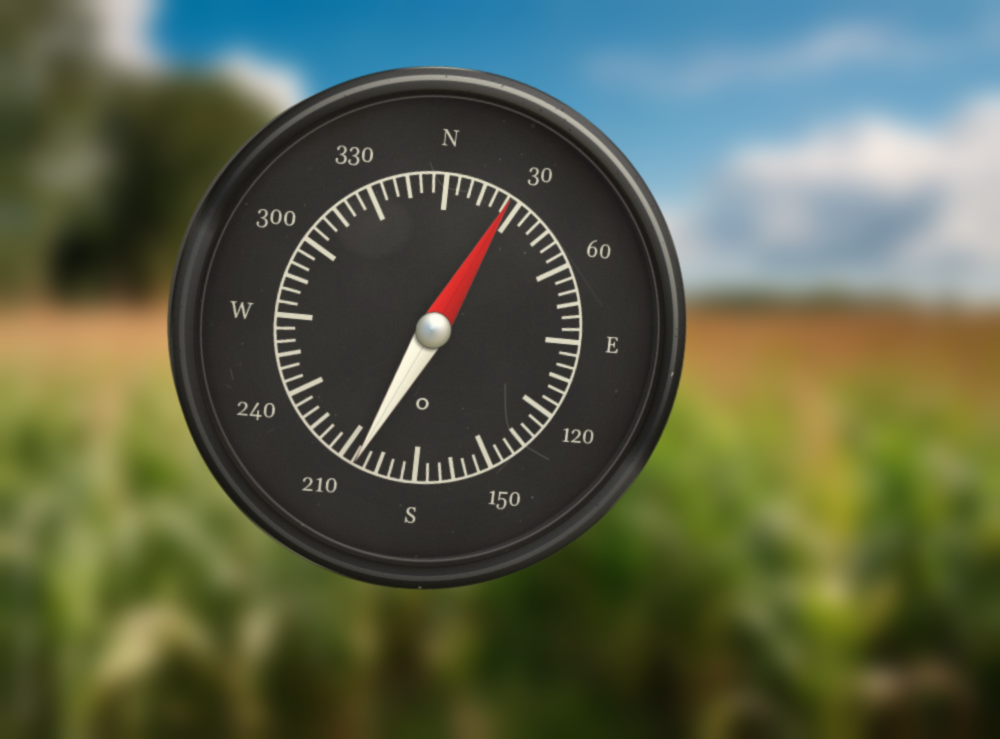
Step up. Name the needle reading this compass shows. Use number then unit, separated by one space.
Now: 25 °
